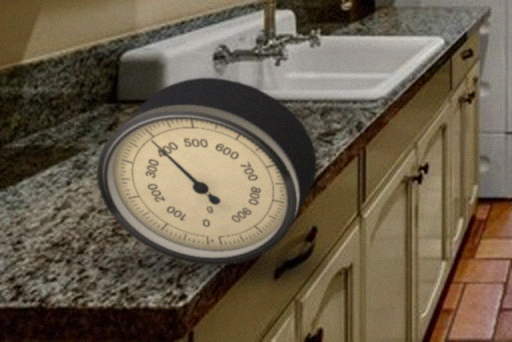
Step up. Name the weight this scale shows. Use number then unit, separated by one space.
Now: 400 g
